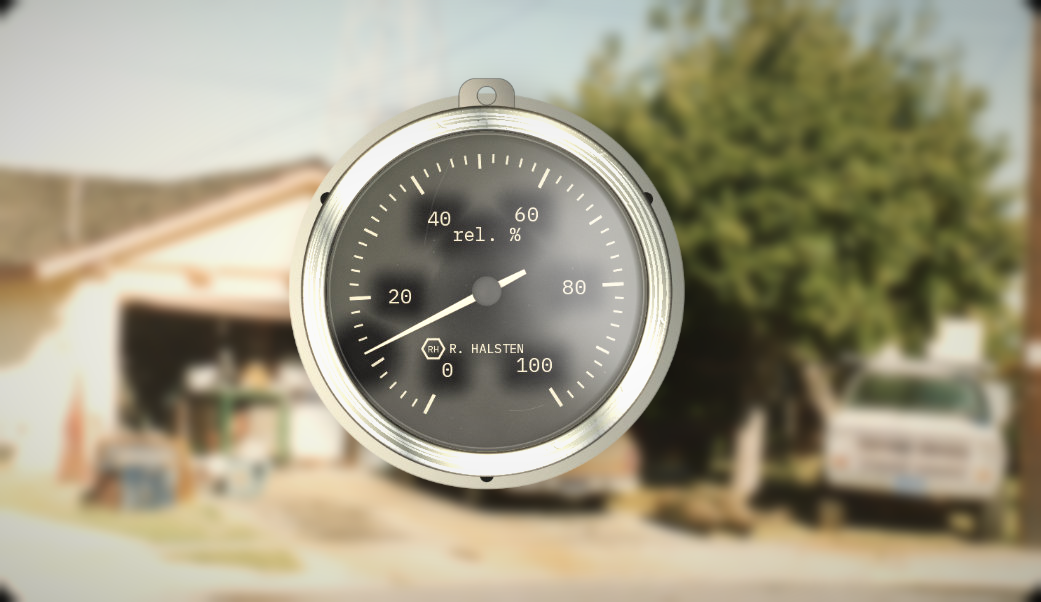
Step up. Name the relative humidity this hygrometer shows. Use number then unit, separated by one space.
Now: 12 %
